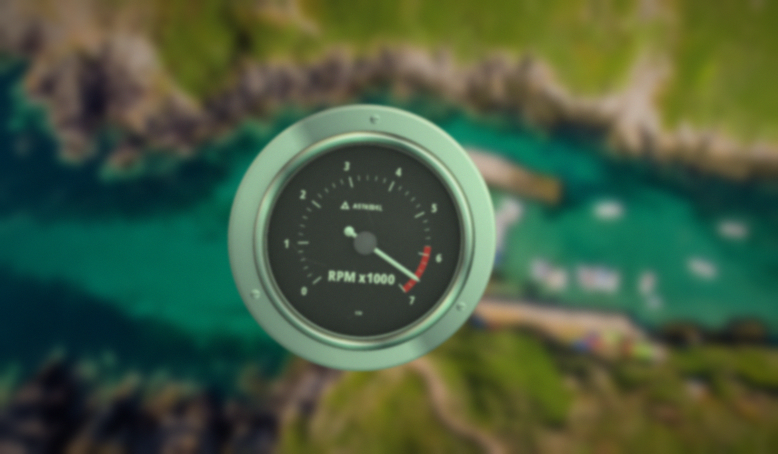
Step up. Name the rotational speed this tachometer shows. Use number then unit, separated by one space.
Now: 6600 rpm
